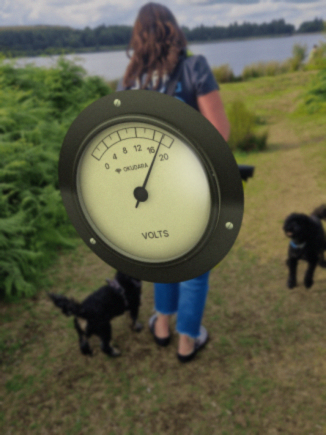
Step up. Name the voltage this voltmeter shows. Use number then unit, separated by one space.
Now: 18 V
